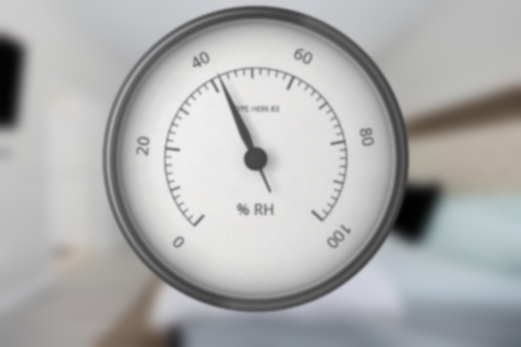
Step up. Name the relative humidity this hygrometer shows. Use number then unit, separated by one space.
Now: 42 %
